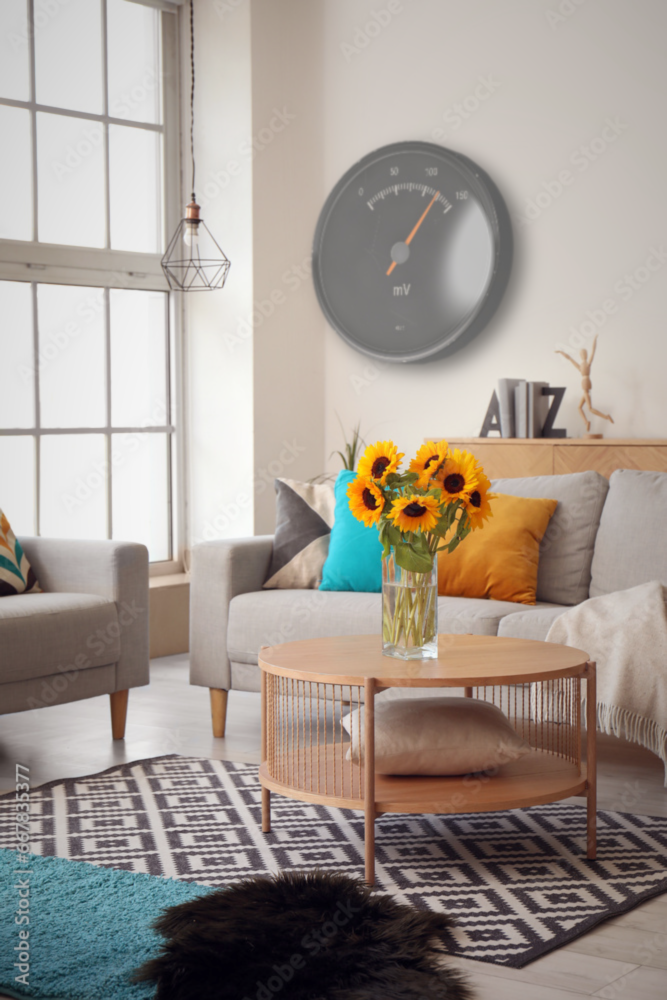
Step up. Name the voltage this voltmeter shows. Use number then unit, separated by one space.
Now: 125 mV
